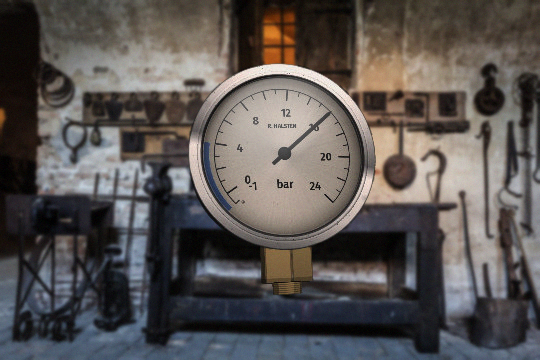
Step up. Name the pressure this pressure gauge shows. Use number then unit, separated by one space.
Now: 16 bar
